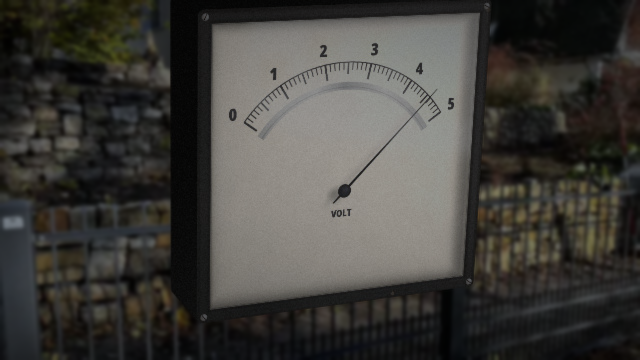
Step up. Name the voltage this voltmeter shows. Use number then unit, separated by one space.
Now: 4.5 V
